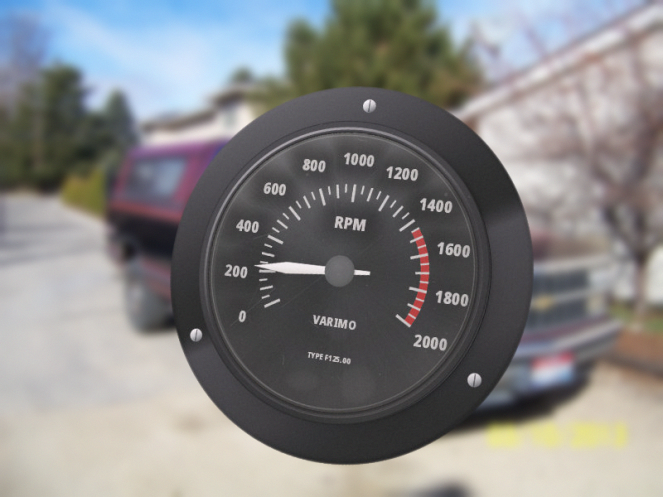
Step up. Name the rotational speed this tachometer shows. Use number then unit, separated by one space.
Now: 225 rpm
